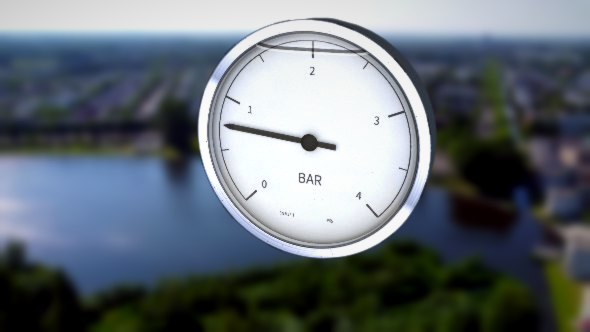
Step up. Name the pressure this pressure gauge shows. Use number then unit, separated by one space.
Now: 0.75 bar
